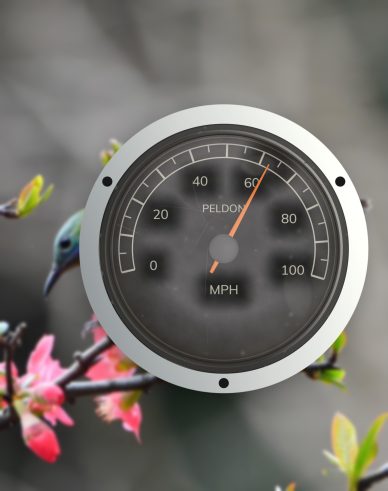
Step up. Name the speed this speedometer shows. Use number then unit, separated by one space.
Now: 62.5 mph
